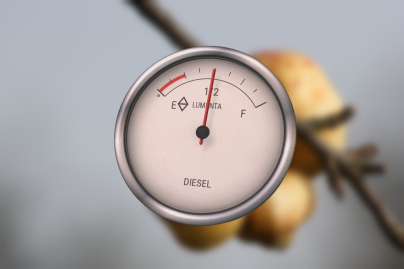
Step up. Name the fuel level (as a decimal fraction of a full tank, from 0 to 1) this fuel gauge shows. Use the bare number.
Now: 0.5
